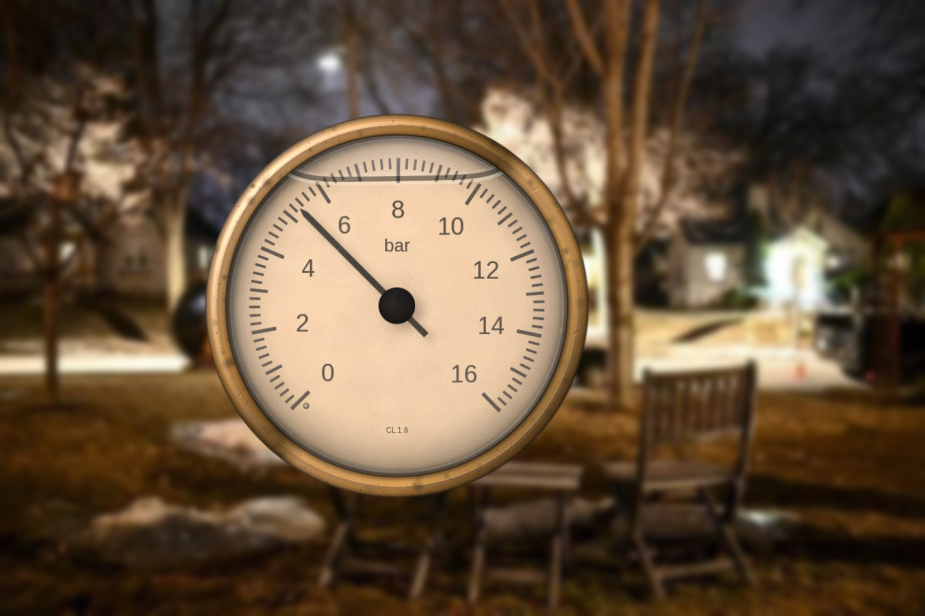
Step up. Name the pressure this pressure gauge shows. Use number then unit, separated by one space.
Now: 5.3 bar
